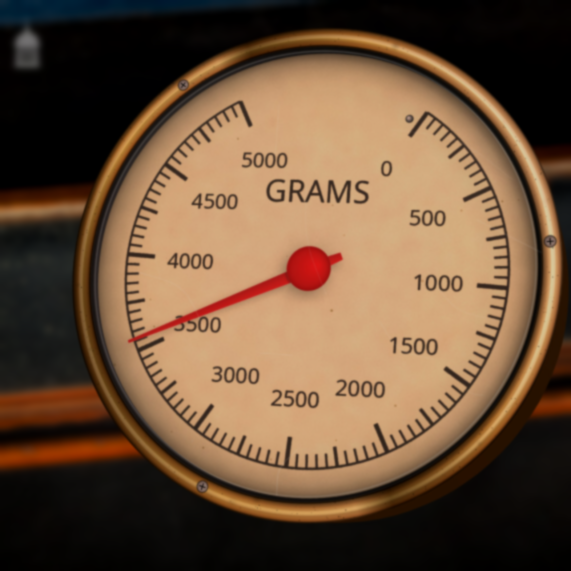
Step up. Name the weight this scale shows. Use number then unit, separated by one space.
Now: 3550 g
